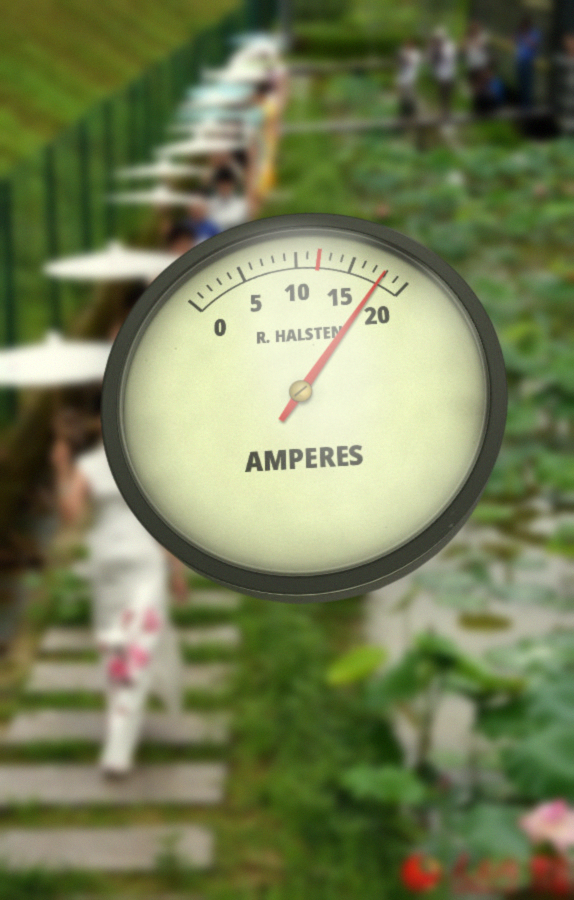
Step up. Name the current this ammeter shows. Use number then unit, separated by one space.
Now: 18 A
